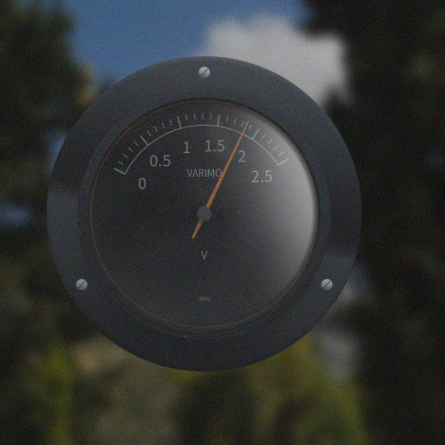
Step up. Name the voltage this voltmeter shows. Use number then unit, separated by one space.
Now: 1.85 V
